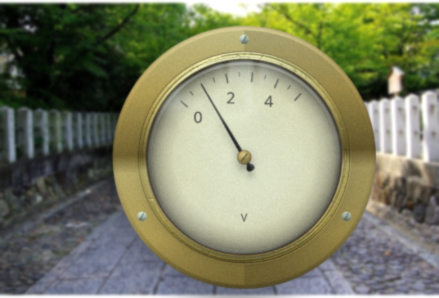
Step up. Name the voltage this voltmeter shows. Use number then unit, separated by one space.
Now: 1 V
